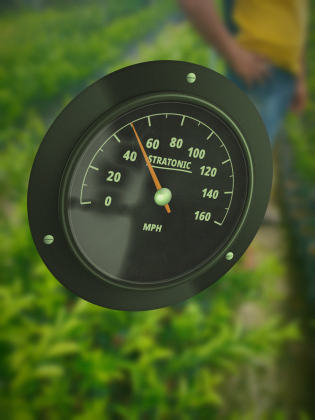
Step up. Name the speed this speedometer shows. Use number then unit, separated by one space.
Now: 50 mph
